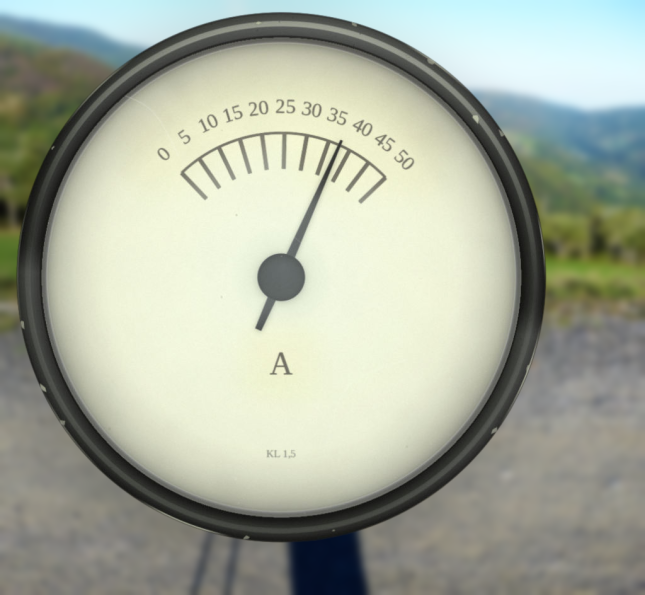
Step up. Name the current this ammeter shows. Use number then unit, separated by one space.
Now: 37.5 A
